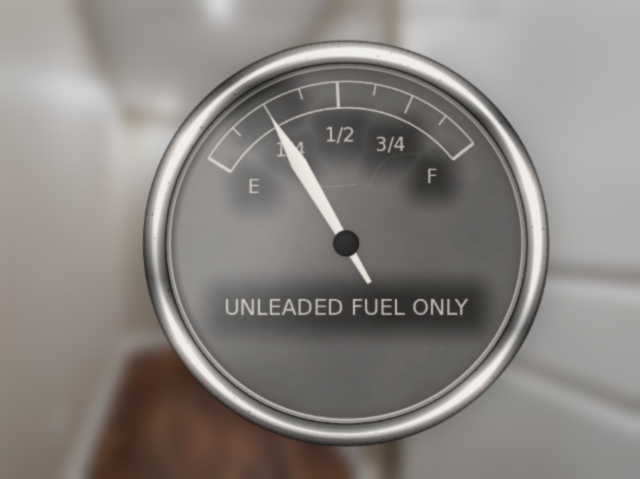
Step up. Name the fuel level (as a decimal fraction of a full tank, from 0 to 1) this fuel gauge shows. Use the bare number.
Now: 0.25
